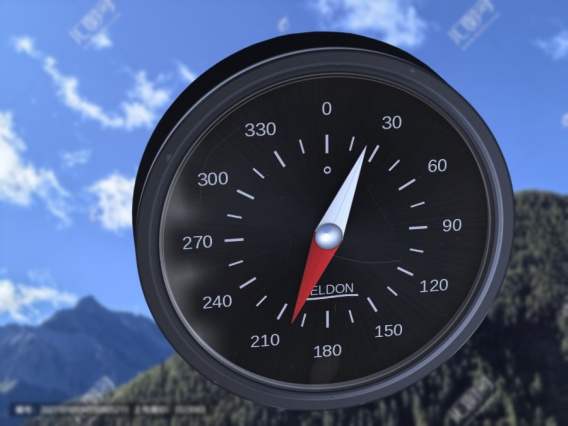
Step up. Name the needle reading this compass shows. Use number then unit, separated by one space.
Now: 202.5 °
